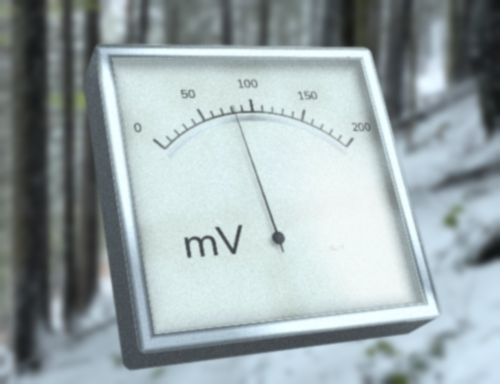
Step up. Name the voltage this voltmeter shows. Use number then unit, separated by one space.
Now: 80 mV
